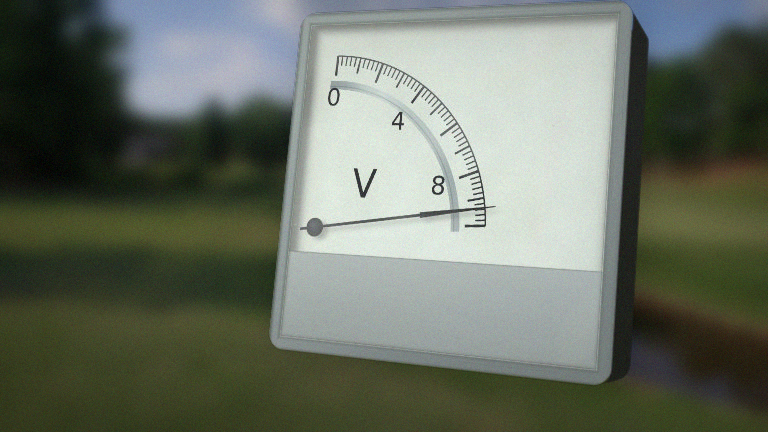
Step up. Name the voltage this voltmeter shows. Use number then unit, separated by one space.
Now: 9.4 V
